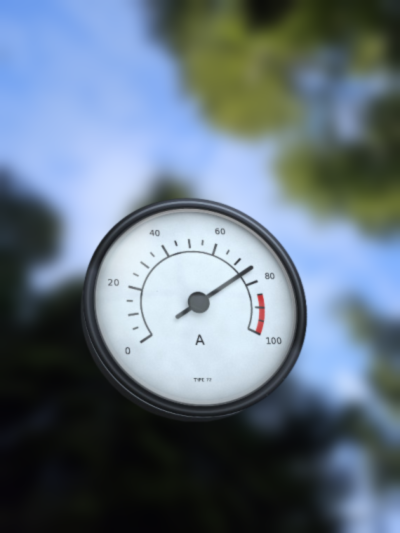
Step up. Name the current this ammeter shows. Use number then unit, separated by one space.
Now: 75 A
